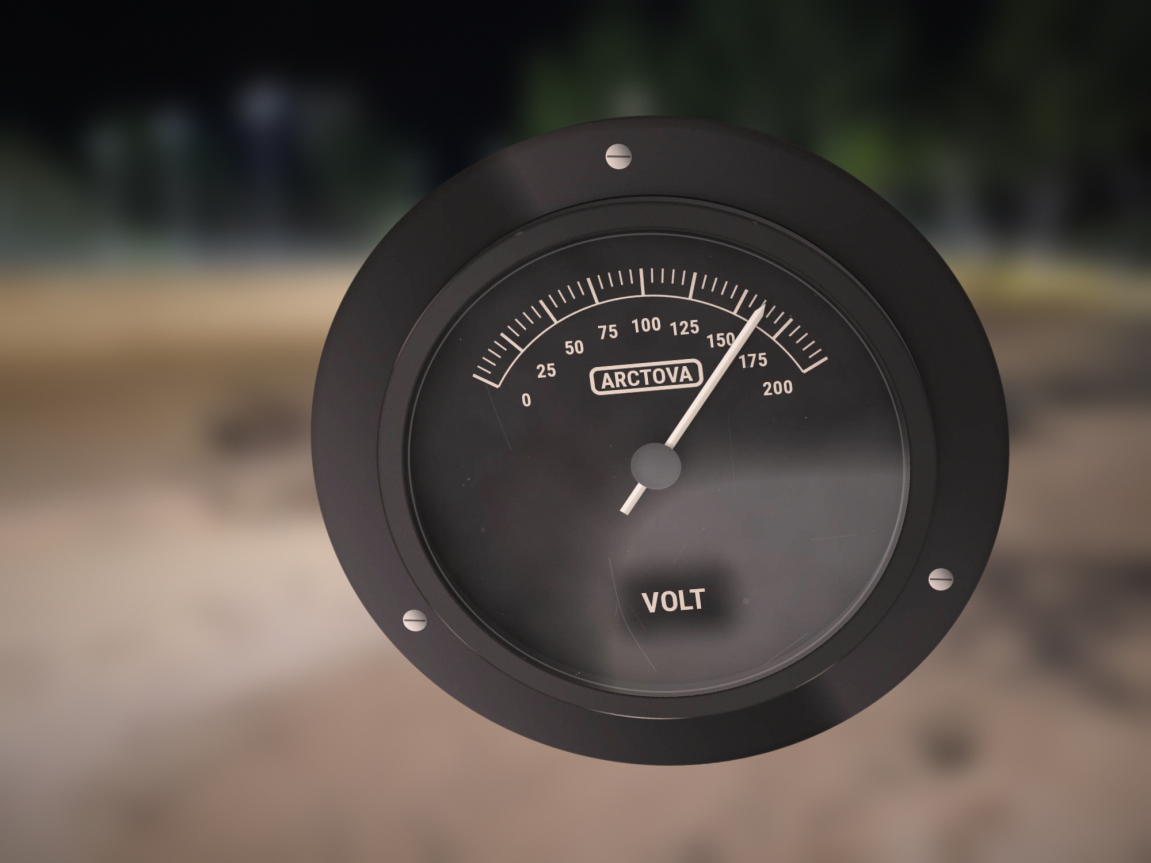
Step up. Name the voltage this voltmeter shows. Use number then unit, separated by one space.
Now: 160 V
